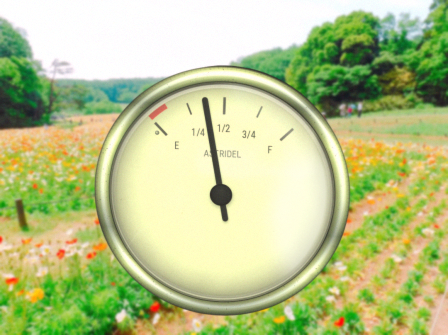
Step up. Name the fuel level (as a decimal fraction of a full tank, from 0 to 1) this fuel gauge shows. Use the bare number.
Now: 0.375
